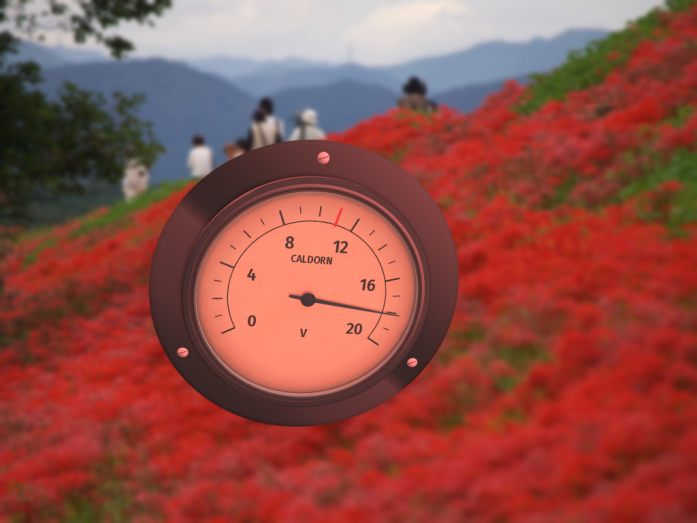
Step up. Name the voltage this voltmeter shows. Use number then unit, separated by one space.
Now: 18 V
